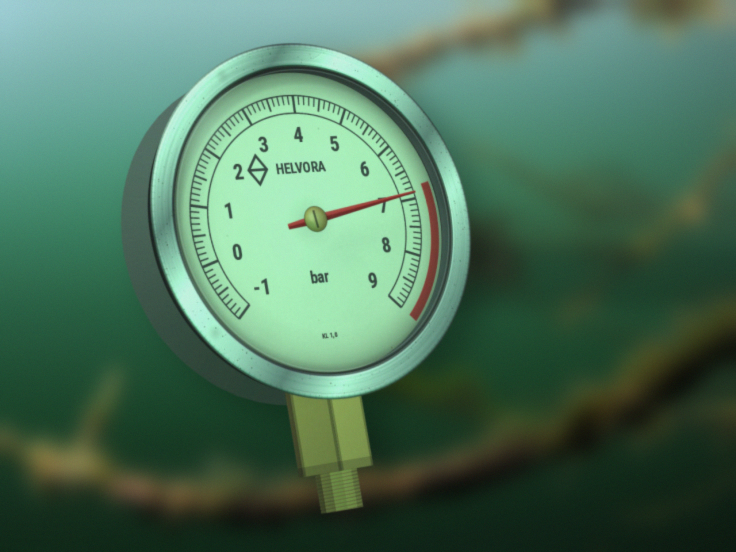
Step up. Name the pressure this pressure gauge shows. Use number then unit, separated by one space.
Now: 6.9 bar
